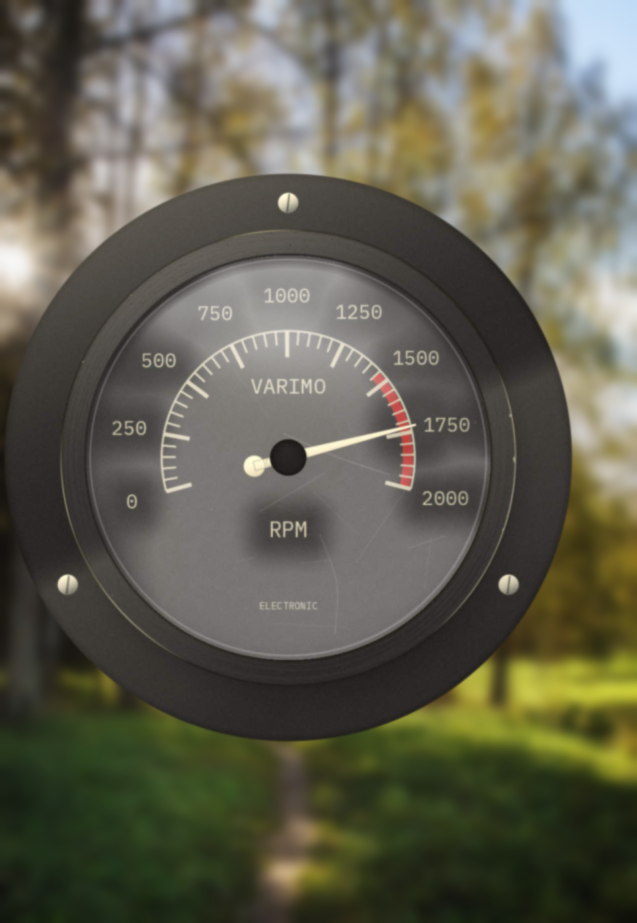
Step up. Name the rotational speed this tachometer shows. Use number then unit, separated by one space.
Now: 1725 rpm
